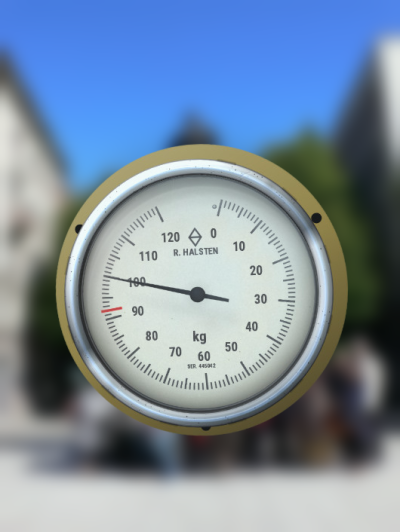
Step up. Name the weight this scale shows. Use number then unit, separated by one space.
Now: 100 kg
